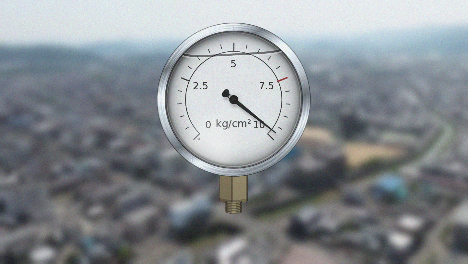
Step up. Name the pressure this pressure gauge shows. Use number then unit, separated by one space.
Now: 9.75 kg/cm²
